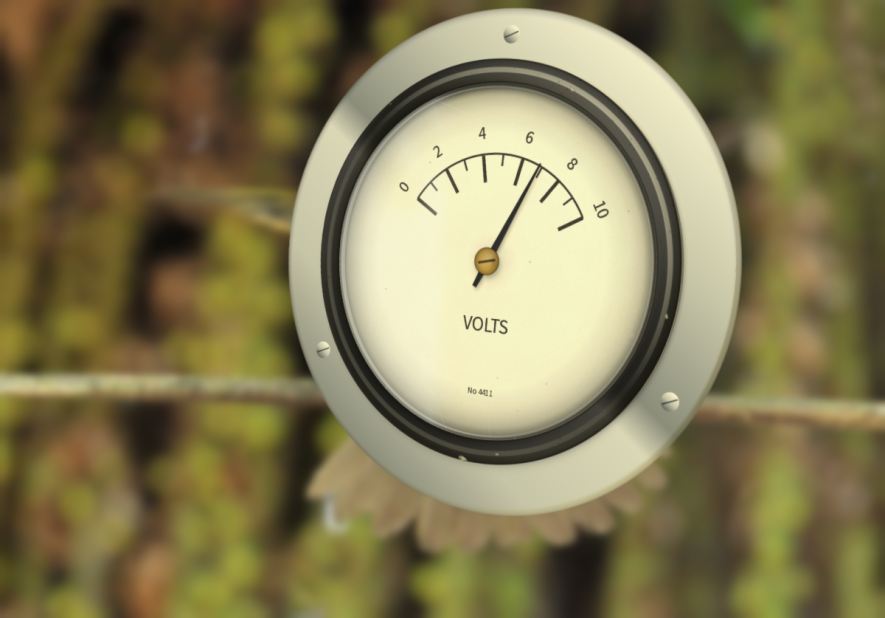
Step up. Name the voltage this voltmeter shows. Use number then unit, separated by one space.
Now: 7 V
